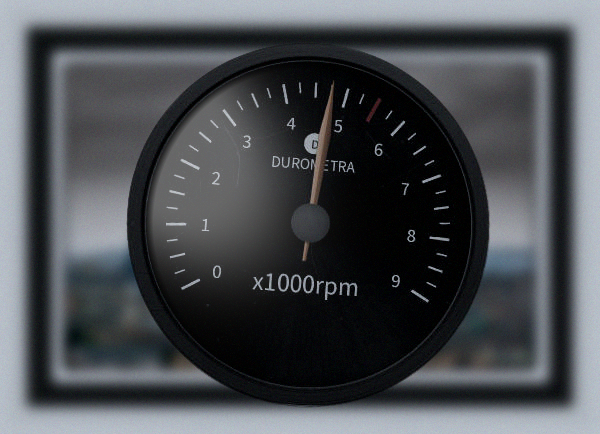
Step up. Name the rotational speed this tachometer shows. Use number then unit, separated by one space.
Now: 4750 rpm
